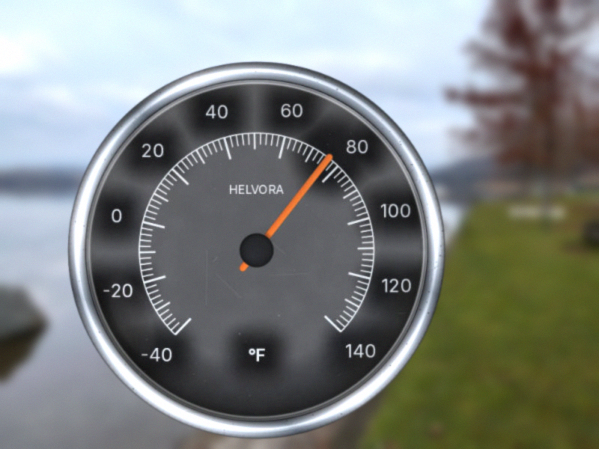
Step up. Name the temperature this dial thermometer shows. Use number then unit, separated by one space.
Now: 76 °F
